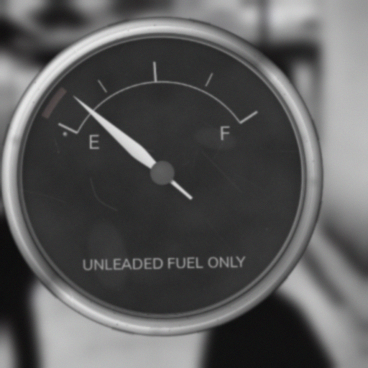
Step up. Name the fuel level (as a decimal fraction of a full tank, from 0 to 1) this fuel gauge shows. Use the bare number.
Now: 0.125
